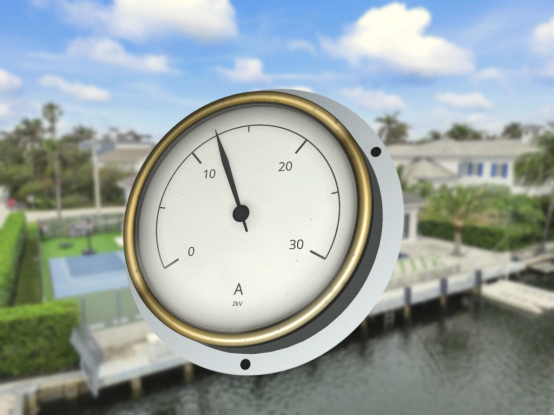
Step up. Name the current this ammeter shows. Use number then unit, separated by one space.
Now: 12.5 A
